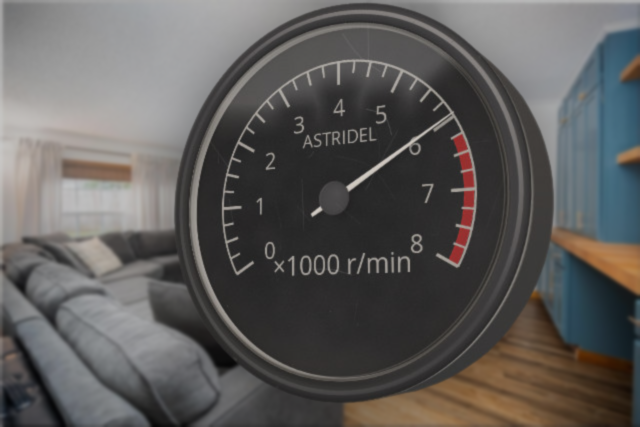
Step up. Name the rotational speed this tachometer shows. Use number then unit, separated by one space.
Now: 6000 rpm
